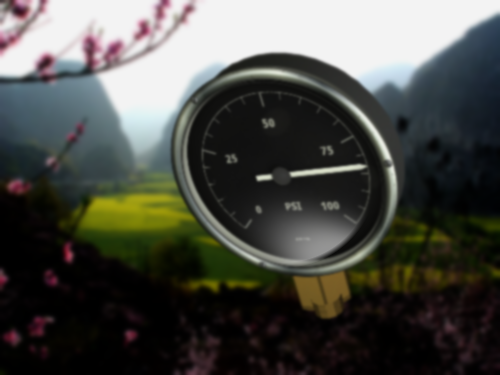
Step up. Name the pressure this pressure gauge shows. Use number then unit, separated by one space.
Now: 82.5 psi
